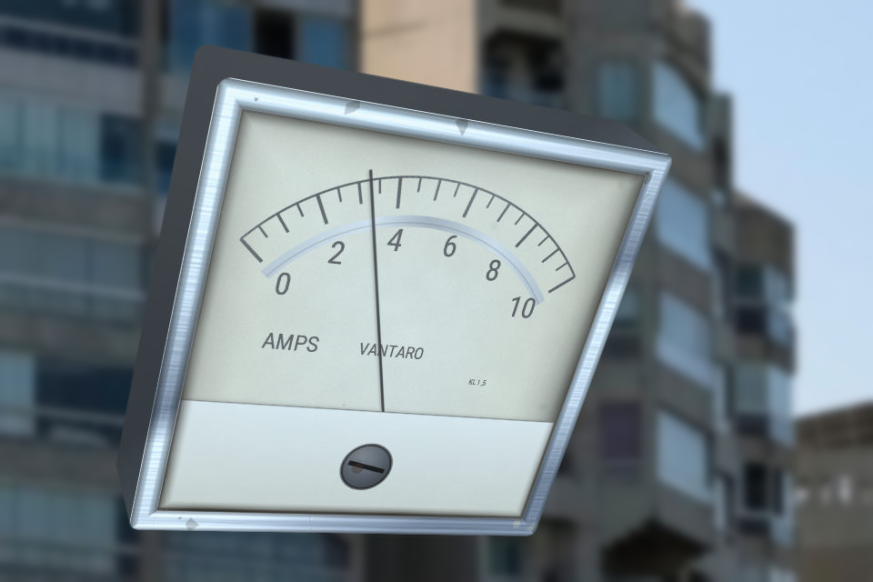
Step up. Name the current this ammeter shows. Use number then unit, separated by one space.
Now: 3.25 A
